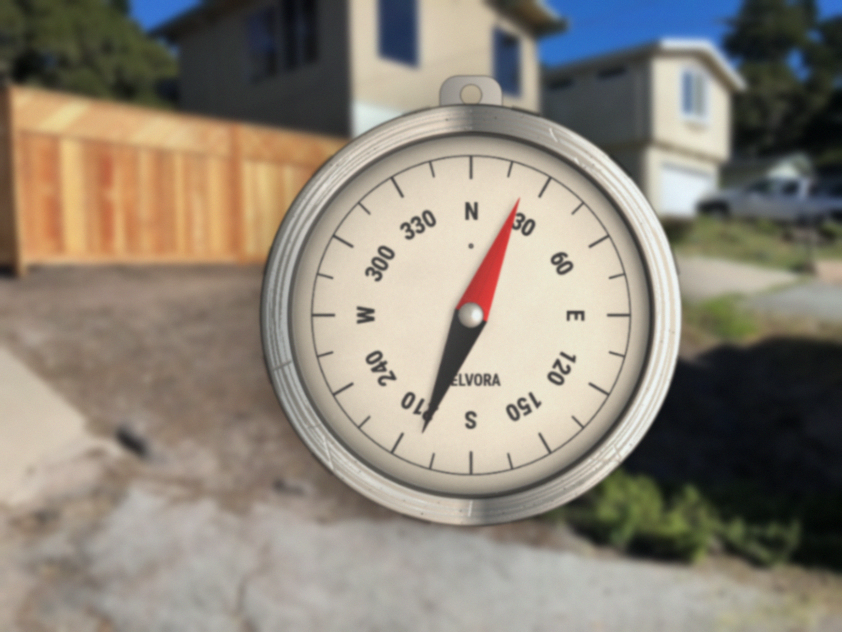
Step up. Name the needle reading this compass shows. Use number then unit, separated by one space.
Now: 22.5 °
